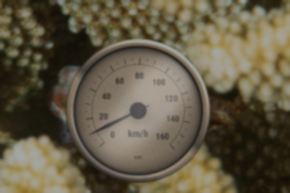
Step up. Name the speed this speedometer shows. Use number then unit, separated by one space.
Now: 10 km/h
